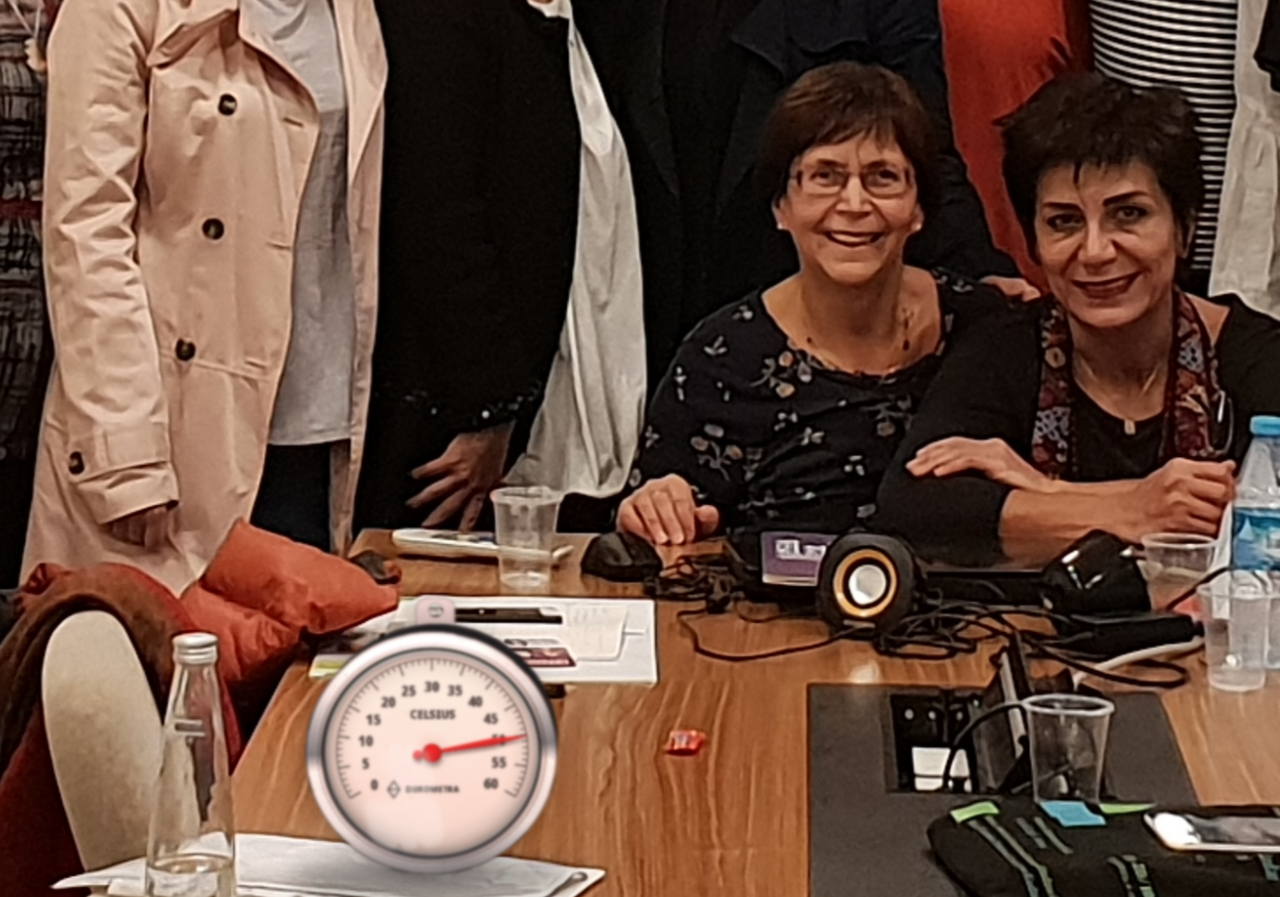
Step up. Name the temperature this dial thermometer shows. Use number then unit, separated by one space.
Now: 50 °C
